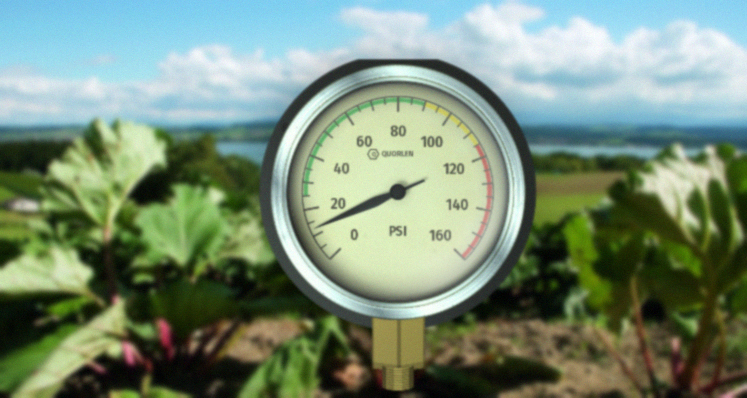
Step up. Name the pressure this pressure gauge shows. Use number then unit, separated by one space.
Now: 12.5 psi
